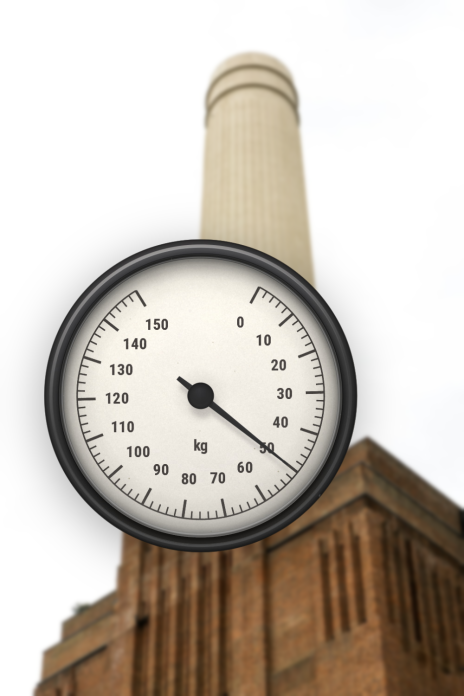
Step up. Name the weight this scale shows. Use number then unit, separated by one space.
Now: 50 kg
